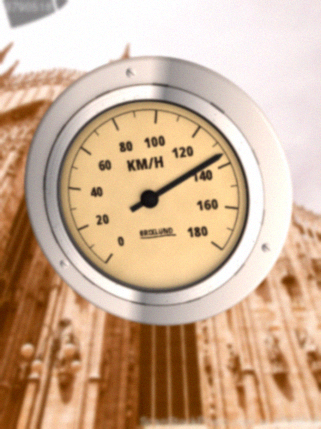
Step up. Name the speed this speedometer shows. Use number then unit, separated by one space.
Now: 135 km/h
